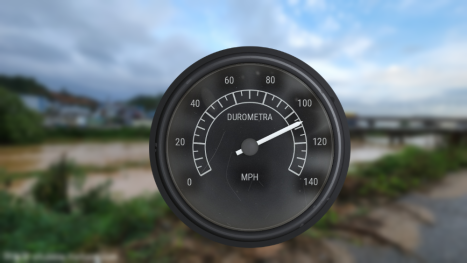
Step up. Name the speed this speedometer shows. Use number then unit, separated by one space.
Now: 107.5 mph
